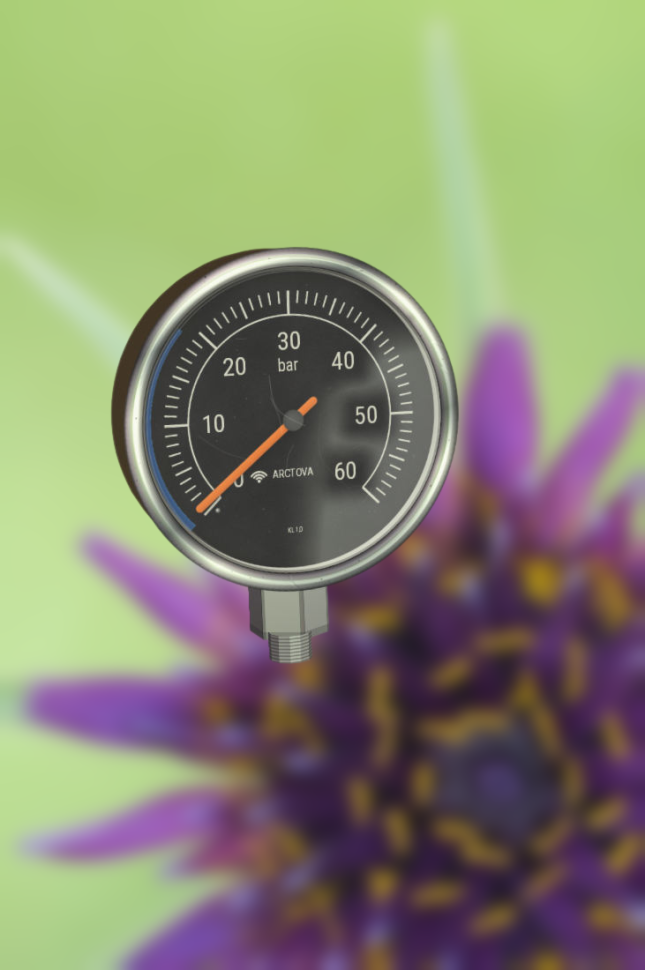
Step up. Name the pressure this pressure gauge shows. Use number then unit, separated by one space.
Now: 1 bar
